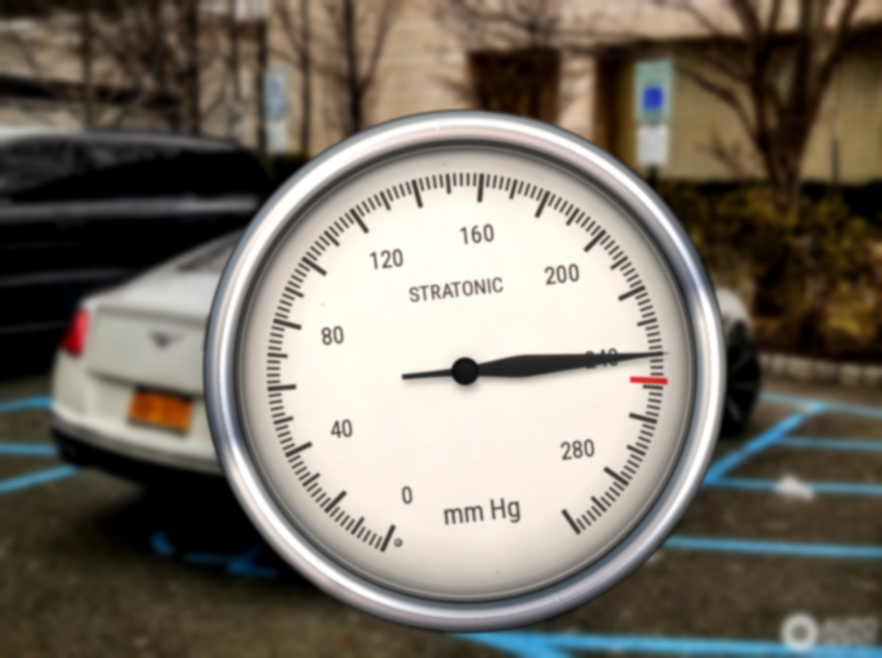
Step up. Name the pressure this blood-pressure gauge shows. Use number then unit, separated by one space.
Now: 240 mmHg
